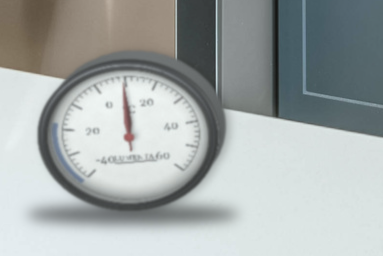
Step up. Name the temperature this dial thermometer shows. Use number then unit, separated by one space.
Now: 10 °C
